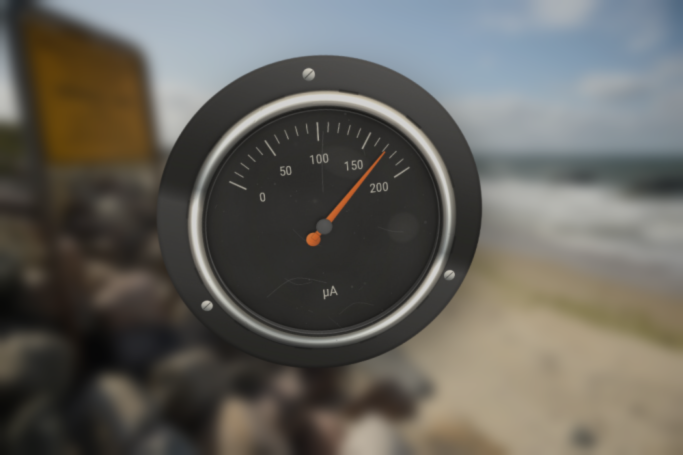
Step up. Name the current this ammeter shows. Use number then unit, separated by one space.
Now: 170 µA
